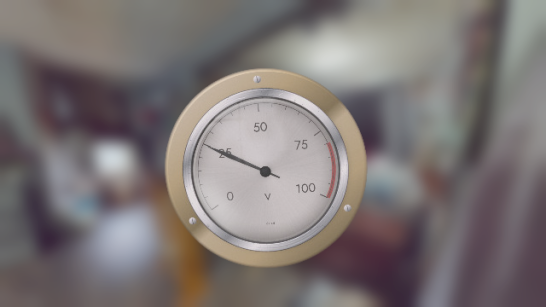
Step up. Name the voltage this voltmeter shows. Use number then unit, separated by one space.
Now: 25 V
